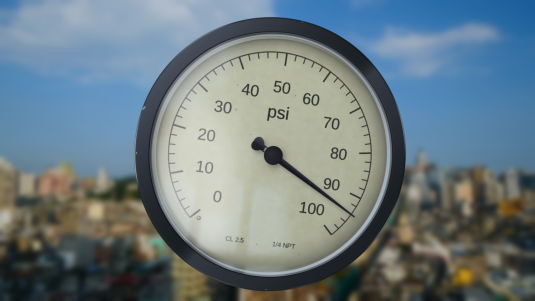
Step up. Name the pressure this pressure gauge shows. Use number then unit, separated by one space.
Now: 94 psi
